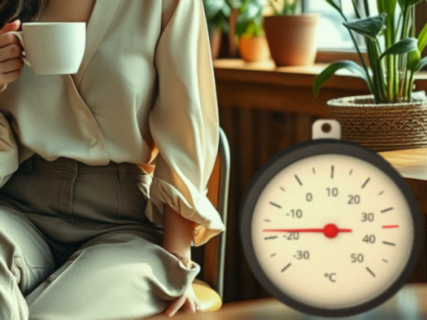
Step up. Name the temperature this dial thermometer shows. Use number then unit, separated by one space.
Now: -17.5 °C
